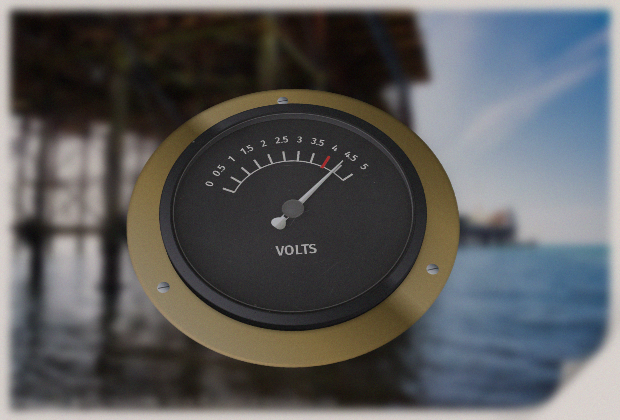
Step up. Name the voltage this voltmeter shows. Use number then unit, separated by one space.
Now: 4.5 V
